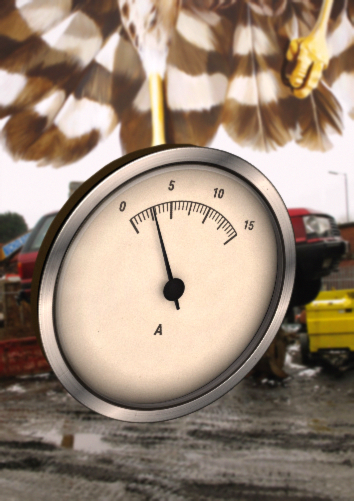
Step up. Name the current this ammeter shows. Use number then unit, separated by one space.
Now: 2.5 A
